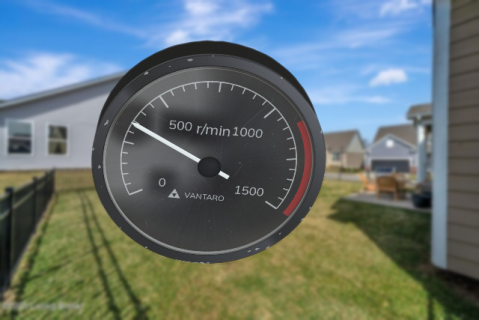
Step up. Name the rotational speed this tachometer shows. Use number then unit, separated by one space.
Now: 350 rpm
